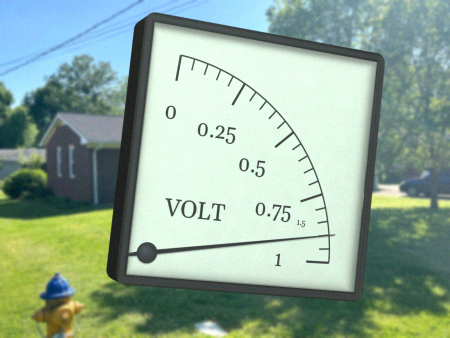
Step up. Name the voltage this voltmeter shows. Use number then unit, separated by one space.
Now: 0.9 V
